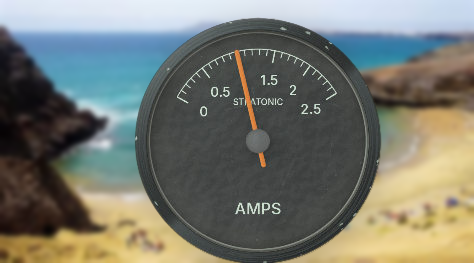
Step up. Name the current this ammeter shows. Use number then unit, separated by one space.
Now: 1 A
